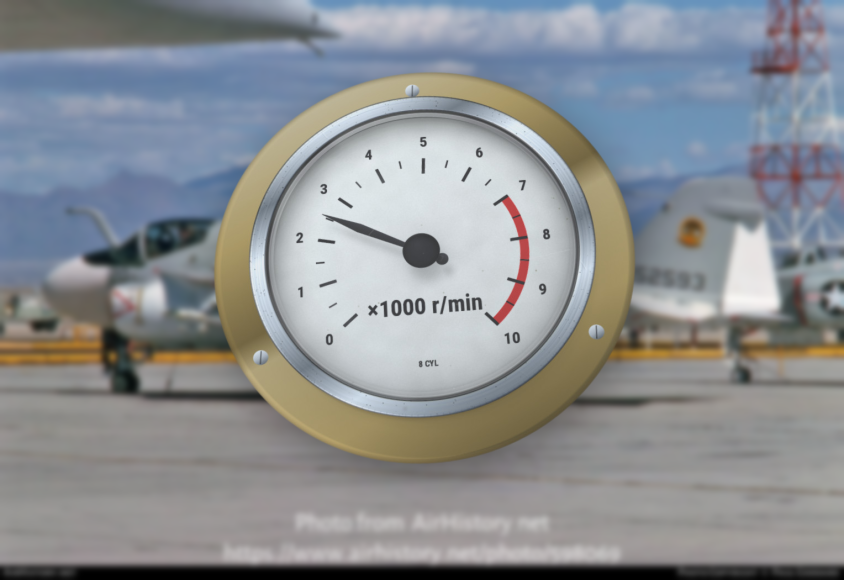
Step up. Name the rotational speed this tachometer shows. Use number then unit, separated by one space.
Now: 2500 rpm
